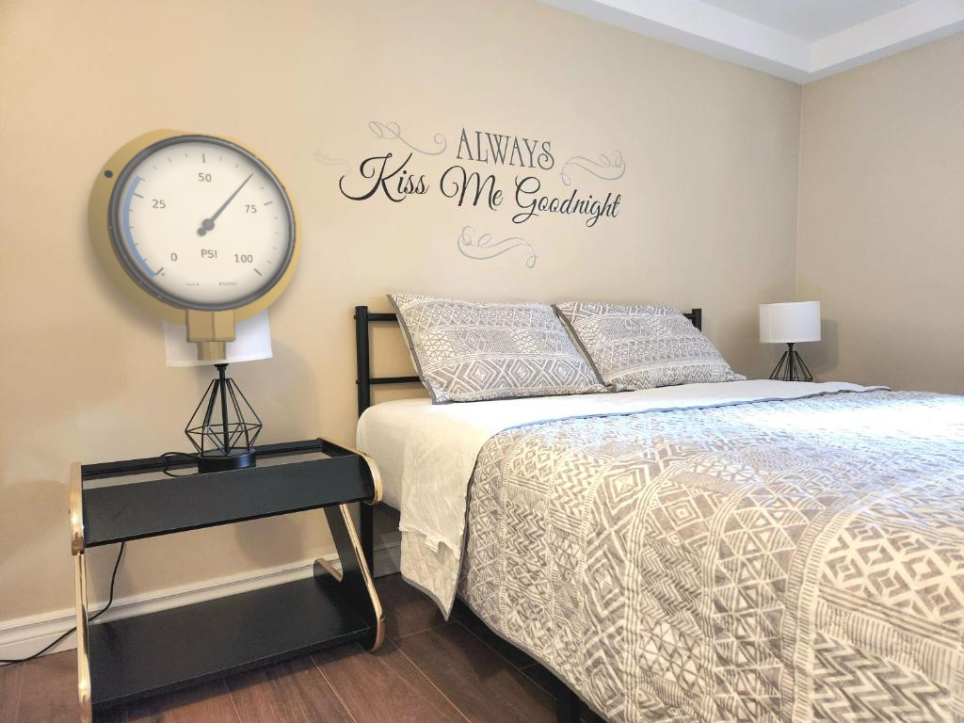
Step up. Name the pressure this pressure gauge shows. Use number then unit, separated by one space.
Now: 65 psi
